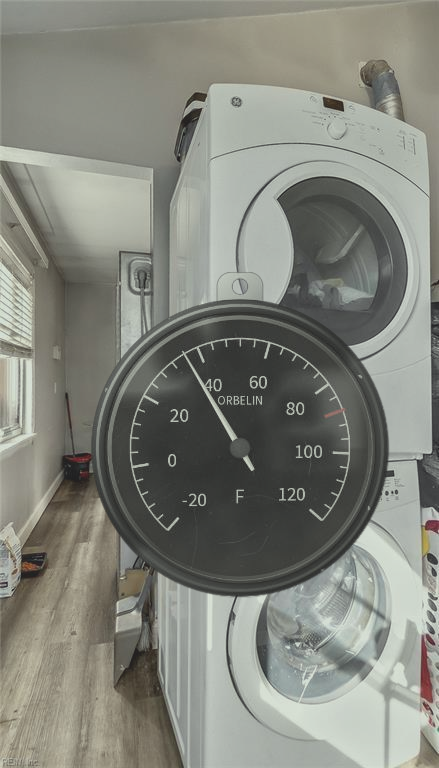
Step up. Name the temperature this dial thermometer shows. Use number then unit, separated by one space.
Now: 36 °F
